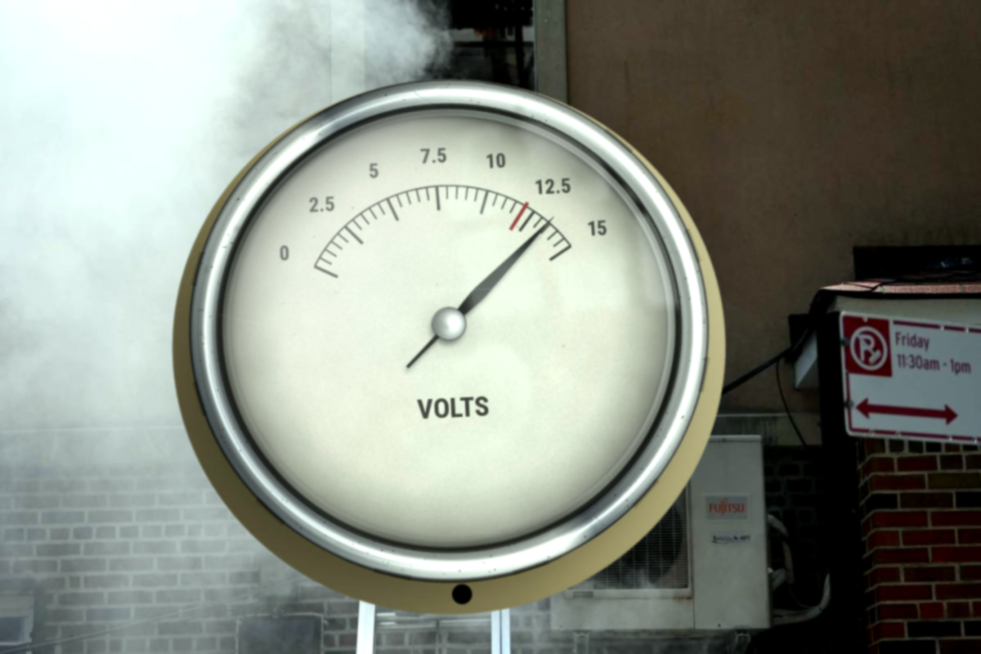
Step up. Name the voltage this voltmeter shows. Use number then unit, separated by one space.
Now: 13.5 V
